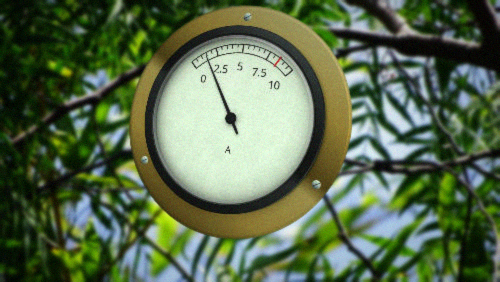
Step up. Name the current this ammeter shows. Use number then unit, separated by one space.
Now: 1.5 A
